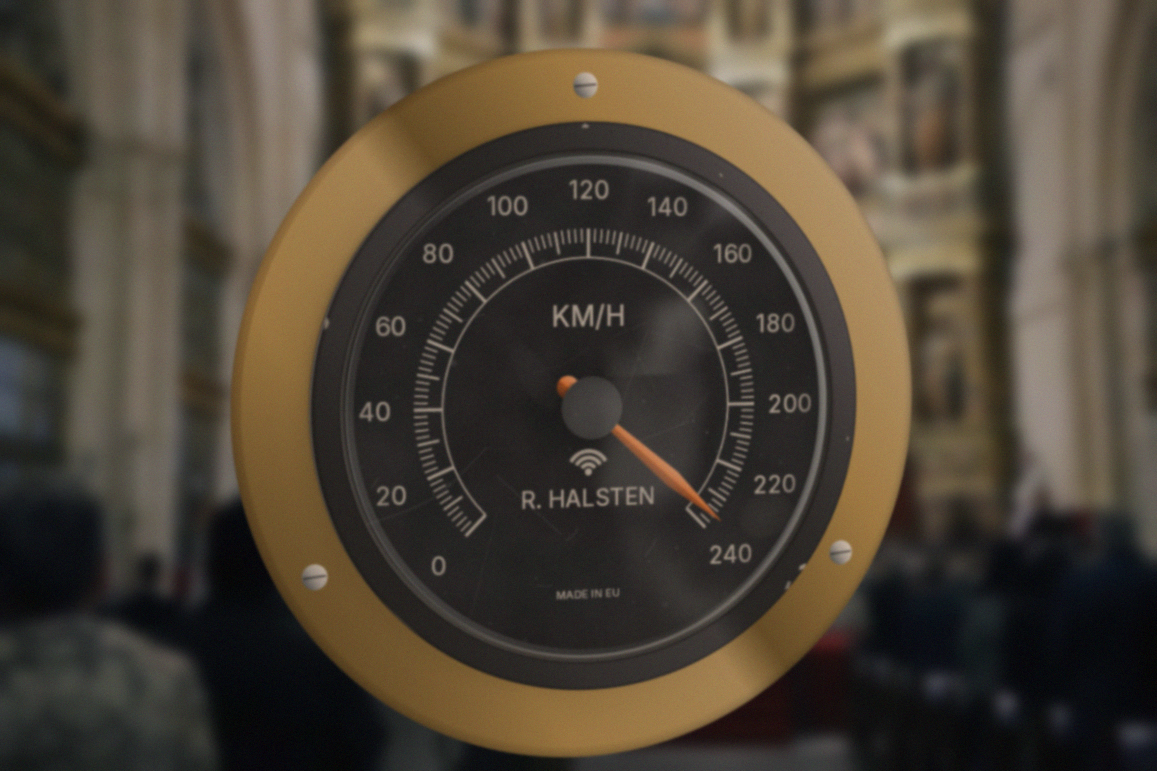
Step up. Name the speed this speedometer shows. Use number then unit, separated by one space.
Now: 236 km/h
